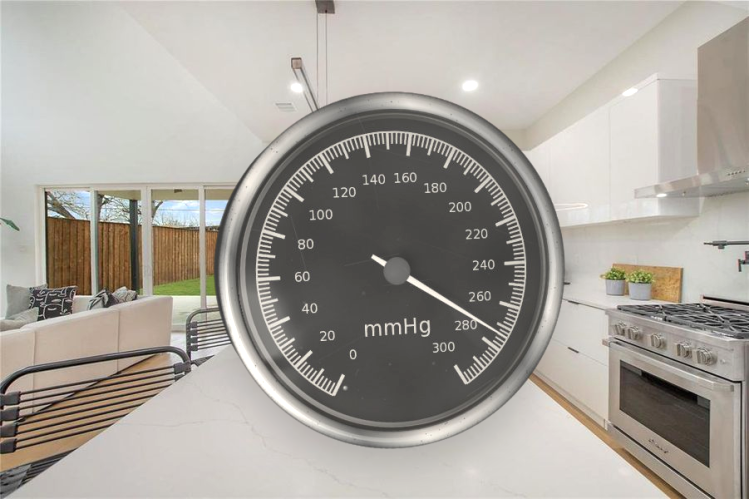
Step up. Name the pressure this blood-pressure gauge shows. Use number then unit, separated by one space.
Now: 274 mmHg
